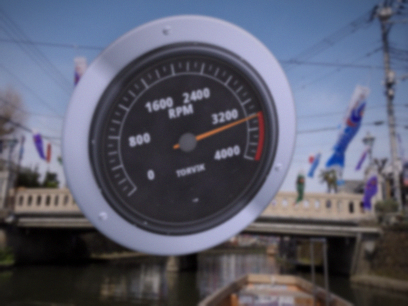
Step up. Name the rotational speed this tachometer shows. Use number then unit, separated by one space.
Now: 3400 rpm
